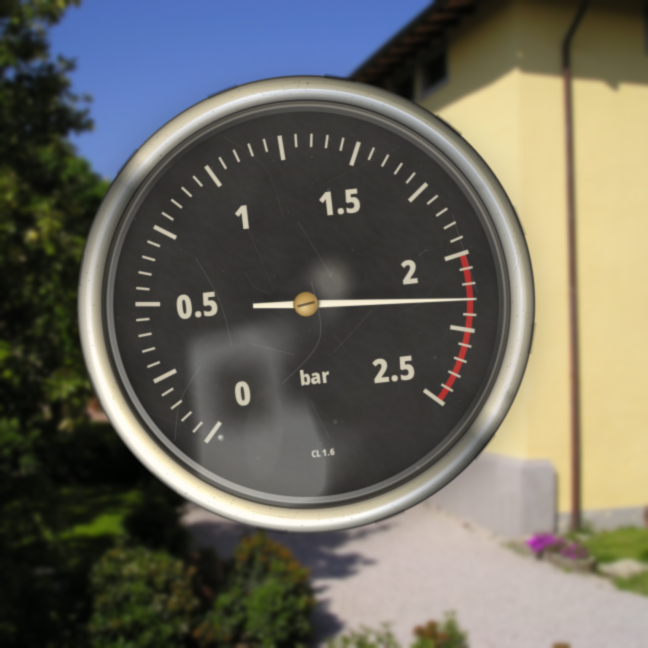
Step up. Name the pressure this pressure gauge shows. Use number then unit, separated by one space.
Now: 2.15 bar
